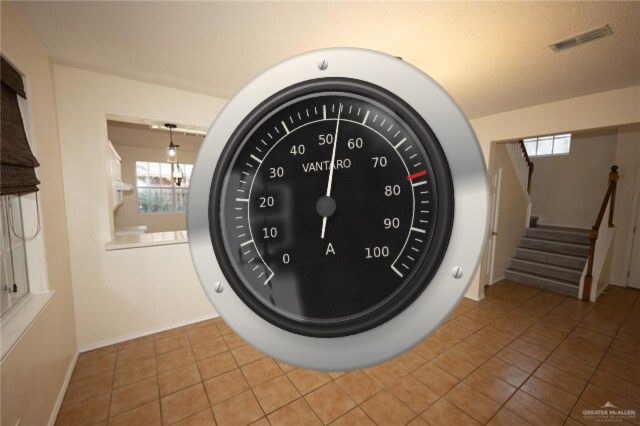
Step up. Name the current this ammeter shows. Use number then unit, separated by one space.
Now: 54 A
